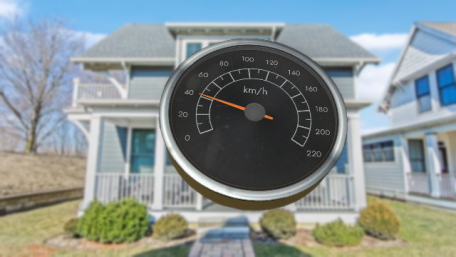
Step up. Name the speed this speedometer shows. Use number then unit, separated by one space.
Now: 40 km/h
